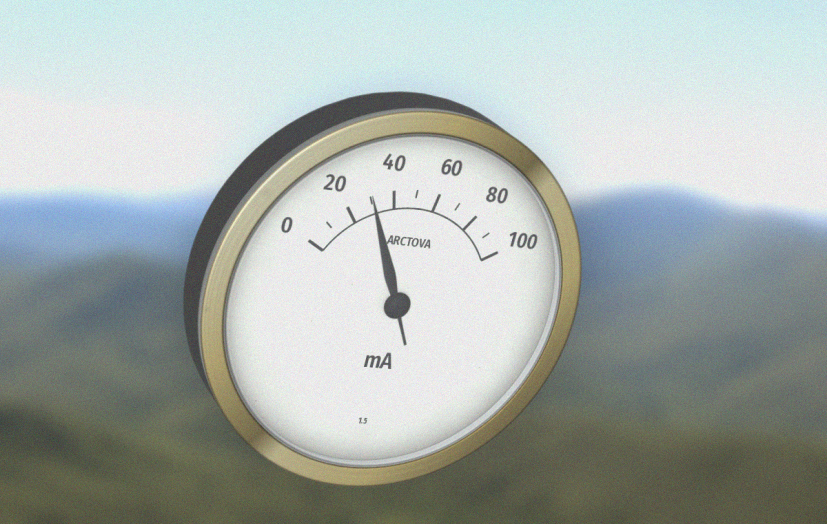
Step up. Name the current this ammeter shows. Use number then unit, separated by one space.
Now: 30 mA
